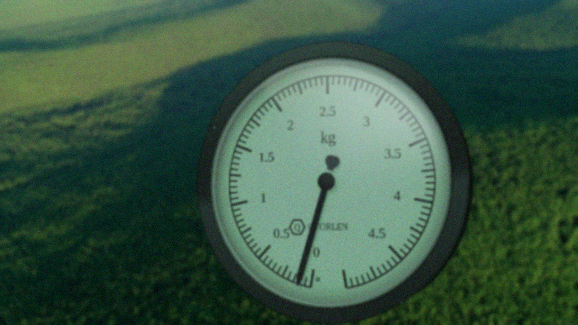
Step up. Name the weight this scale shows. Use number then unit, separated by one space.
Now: 0.1 kg
